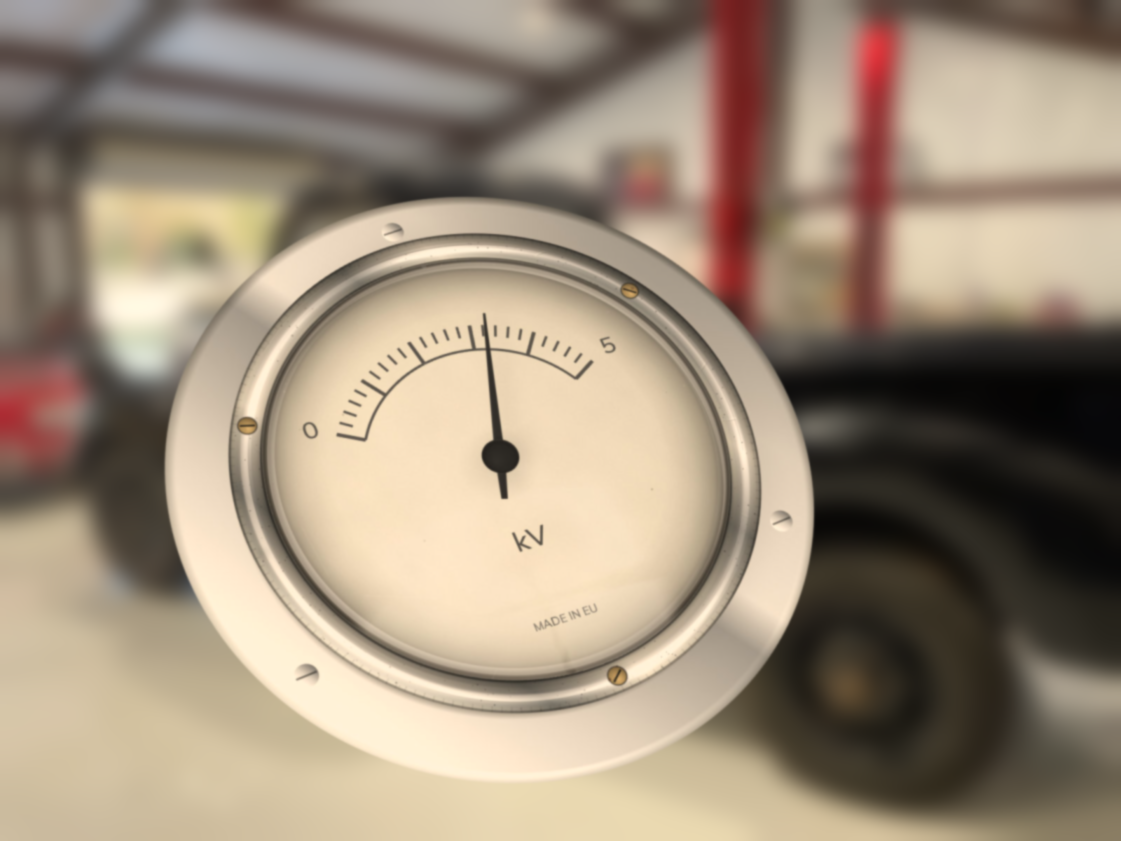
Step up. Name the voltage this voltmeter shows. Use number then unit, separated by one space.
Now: 3.2 kV
